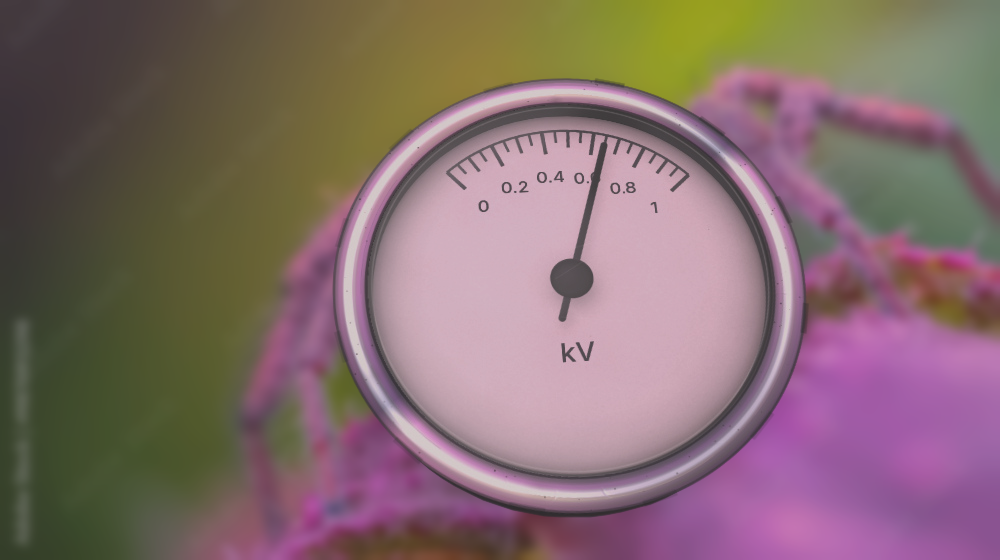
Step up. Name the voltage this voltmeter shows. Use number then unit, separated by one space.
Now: 0.65 kV
